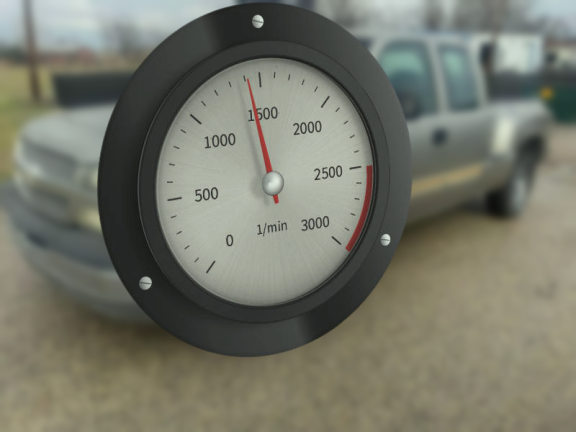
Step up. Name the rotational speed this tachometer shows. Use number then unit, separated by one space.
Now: 1400 rpm
